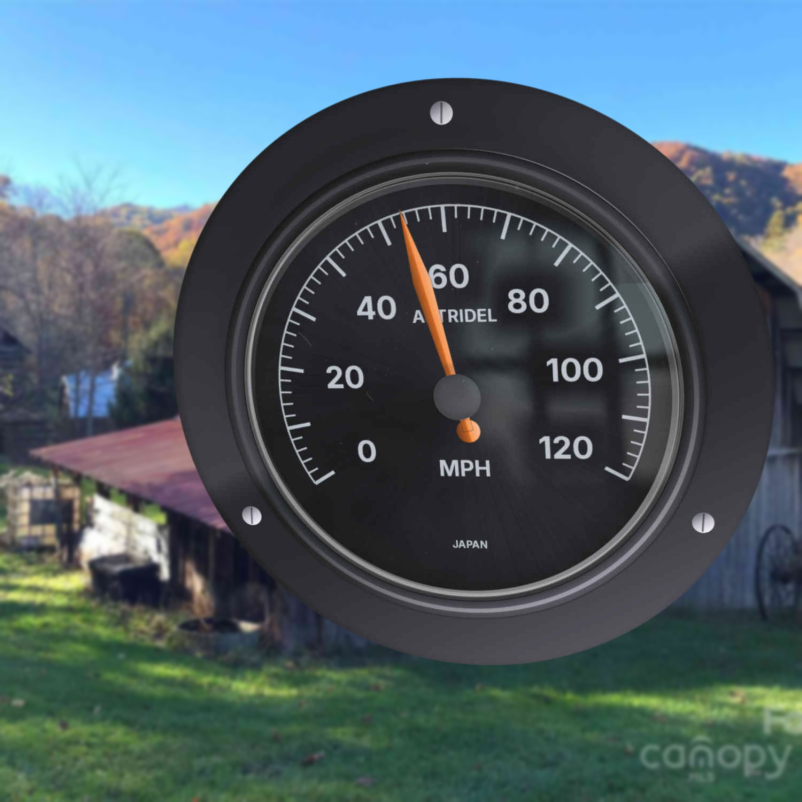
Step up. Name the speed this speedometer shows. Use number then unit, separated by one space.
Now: 54 mph
